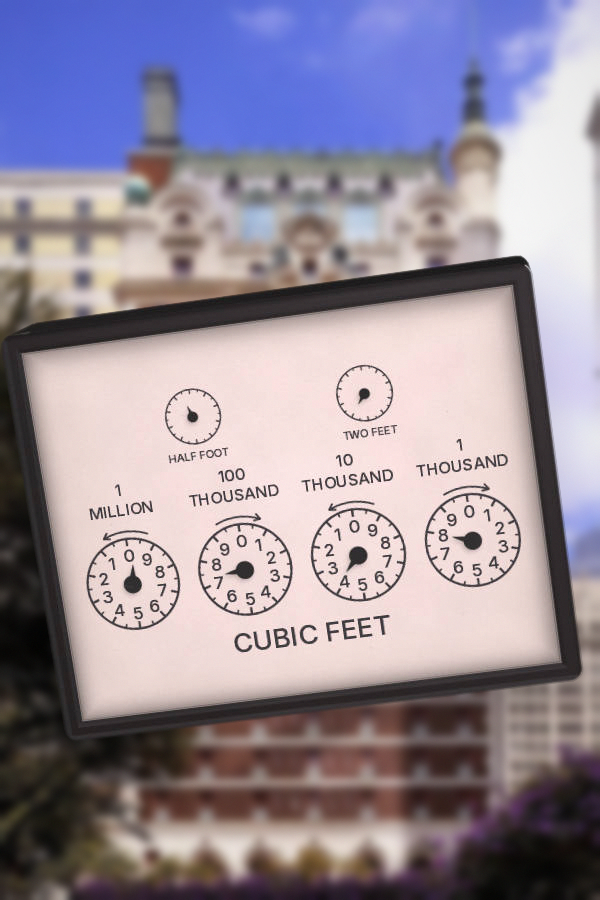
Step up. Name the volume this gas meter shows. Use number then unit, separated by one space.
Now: 973800 ft³
